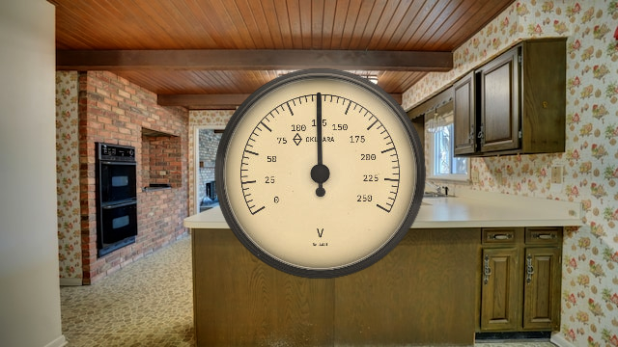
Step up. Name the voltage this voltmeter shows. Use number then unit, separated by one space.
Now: 125 V
